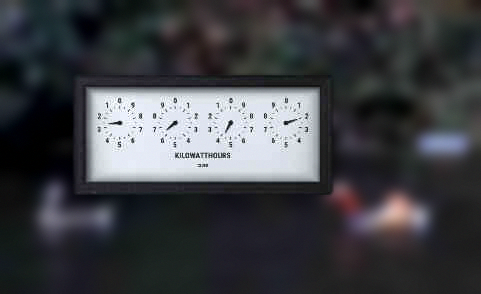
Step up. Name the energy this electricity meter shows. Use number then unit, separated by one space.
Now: 2642 kWh
